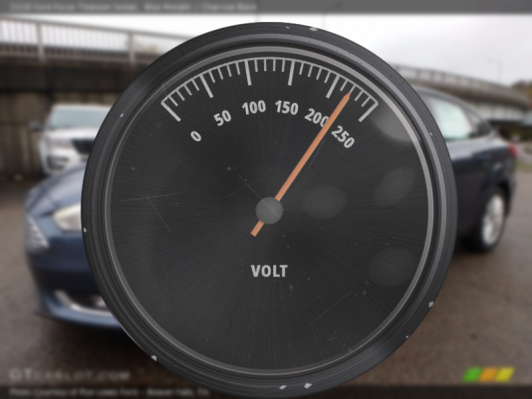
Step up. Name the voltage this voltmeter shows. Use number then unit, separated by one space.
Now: 220 V
